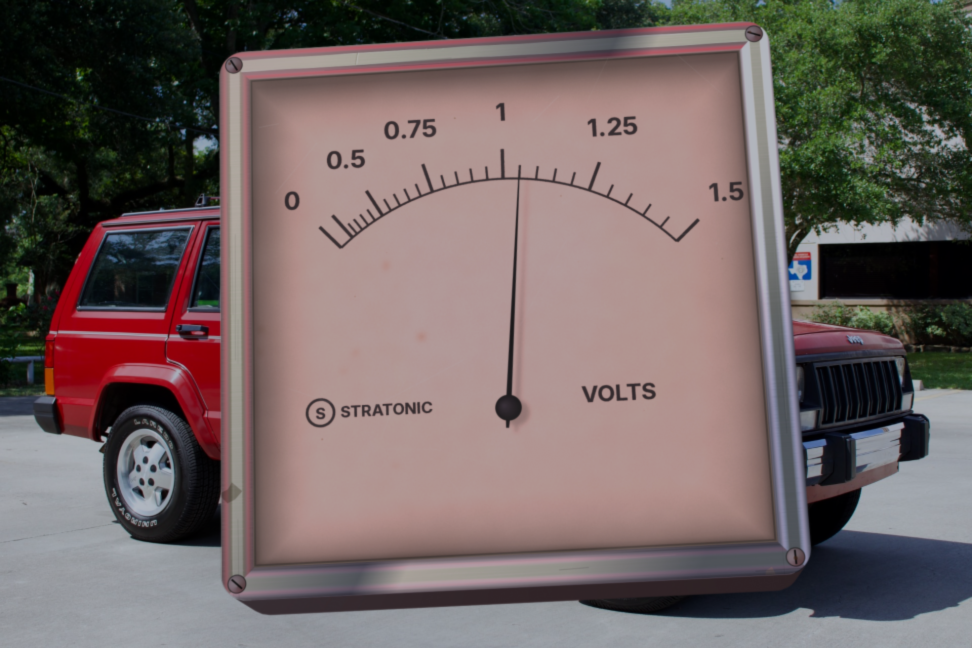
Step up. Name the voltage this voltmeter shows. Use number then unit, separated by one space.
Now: 1.05 V
